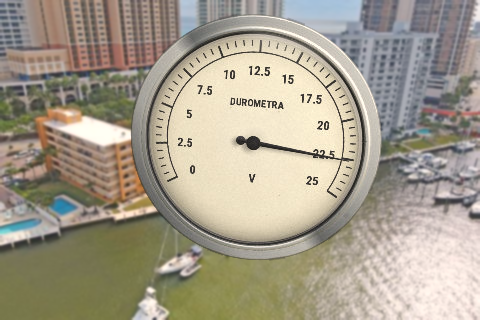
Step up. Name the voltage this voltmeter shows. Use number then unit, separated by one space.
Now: 22.5 V
